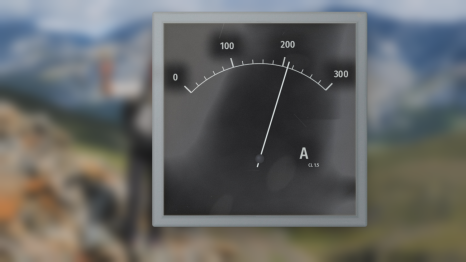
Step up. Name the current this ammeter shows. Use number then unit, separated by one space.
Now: 210 A
